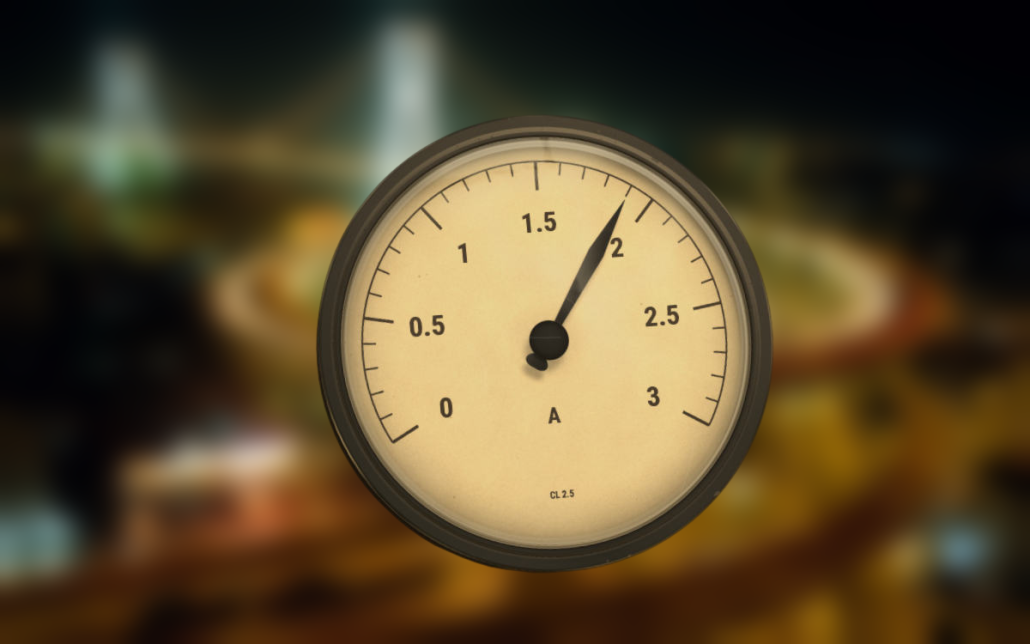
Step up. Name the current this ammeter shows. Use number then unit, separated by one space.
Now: 1.9 A
